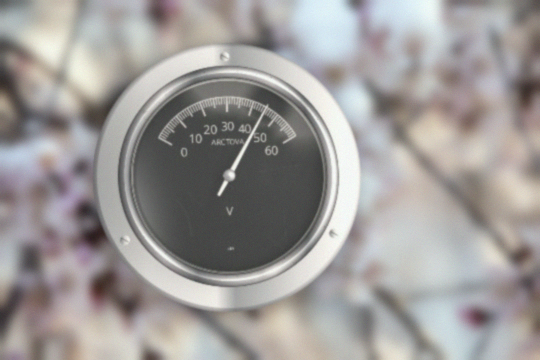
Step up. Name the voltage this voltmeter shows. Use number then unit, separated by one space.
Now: 45 V
